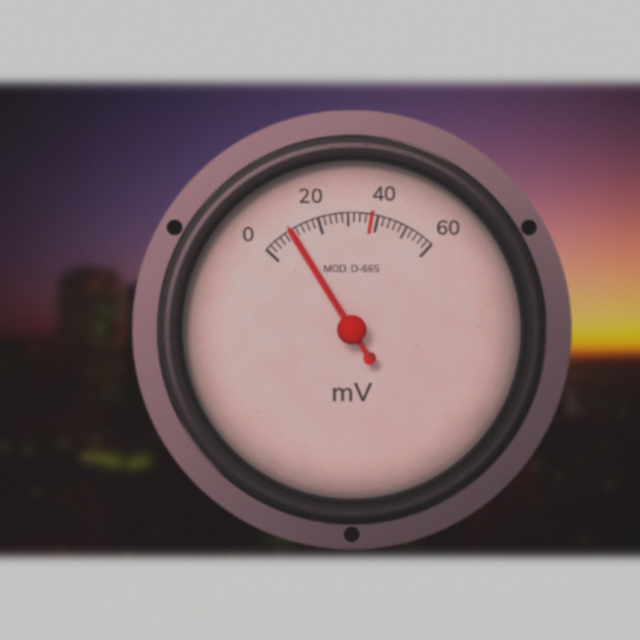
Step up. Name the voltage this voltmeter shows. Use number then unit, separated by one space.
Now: 10 mV
